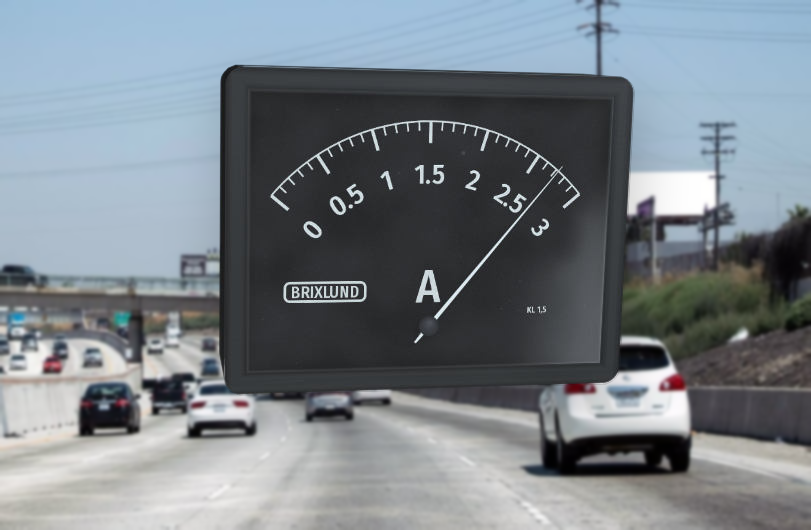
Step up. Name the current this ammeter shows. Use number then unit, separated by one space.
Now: 2.7 A
